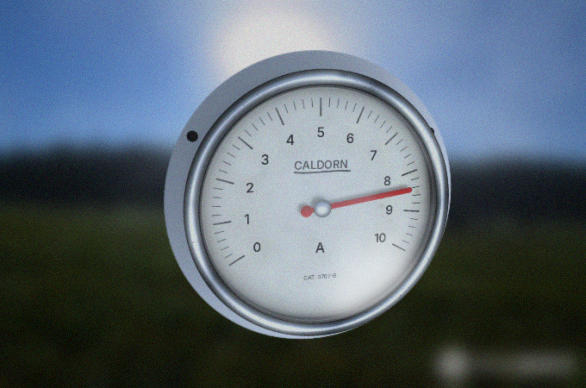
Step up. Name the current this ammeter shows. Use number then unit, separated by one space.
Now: 8.4 A
